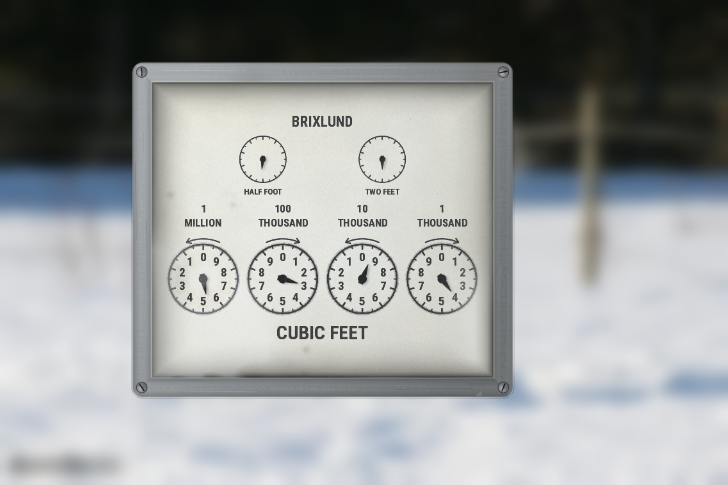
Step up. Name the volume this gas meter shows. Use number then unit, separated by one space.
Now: 529400 ft³
